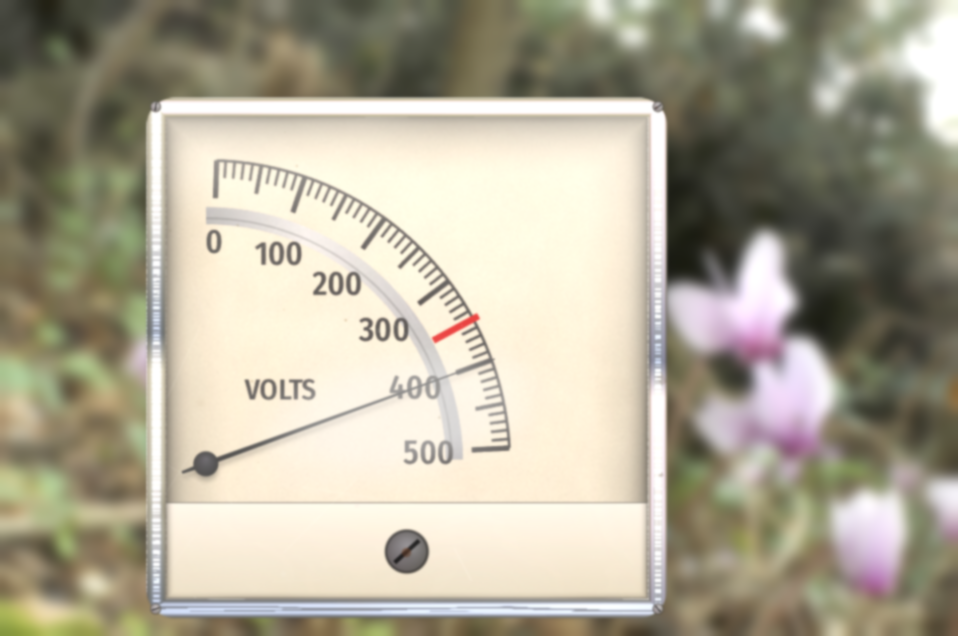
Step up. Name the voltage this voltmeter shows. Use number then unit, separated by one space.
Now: 400 V
